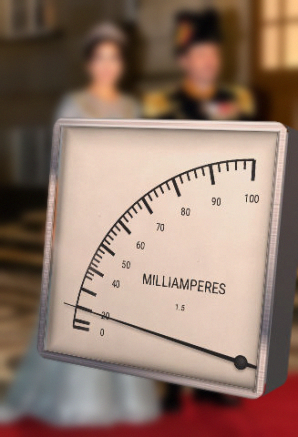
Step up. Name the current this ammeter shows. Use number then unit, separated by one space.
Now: 20 mA
